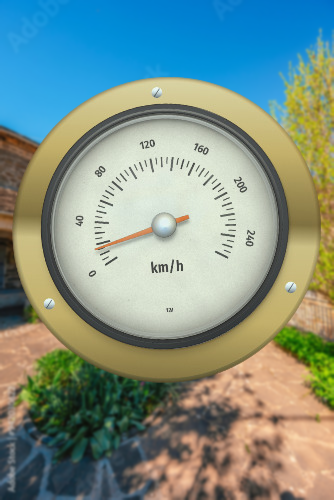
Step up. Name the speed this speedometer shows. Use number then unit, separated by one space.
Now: 15 km/h
